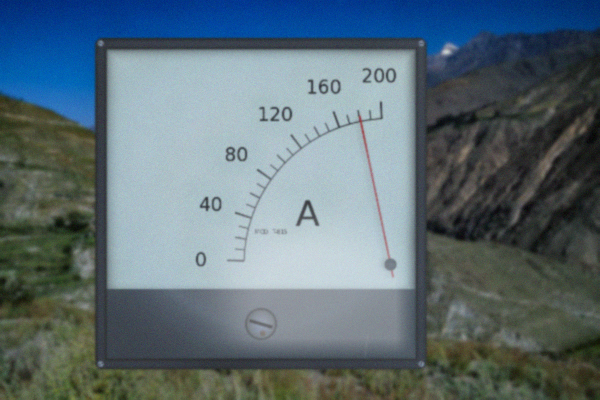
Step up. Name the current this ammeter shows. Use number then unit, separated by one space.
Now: 180 A
